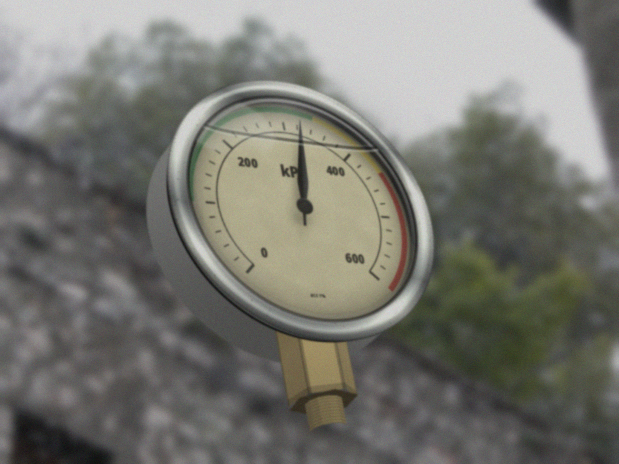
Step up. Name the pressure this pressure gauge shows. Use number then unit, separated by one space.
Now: 320 kPa
